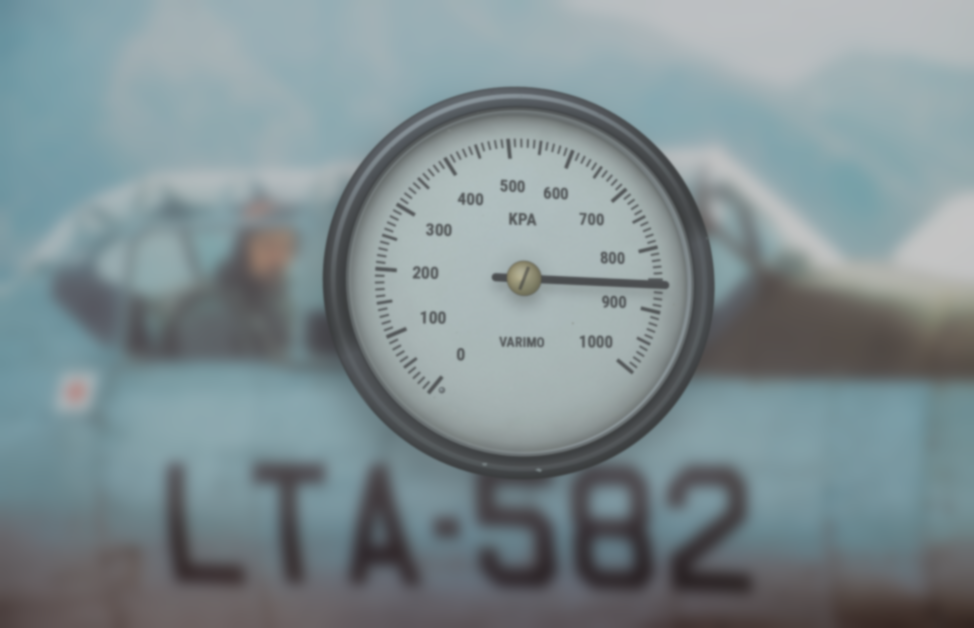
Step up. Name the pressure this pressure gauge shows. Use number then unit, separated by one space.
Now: 860 kPa
